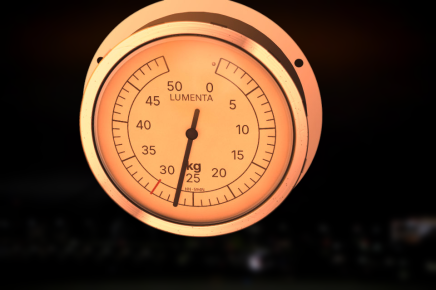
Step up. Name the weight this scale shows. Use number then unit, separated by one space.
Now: 27 kg
